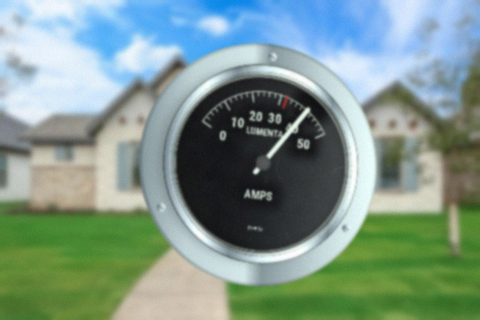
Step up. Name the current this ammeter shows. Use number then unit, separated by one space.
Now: 40 A
